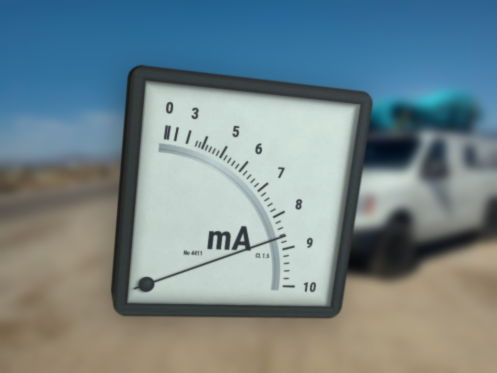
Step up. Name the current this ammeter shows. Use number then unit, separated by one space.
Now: 8.6 mA
